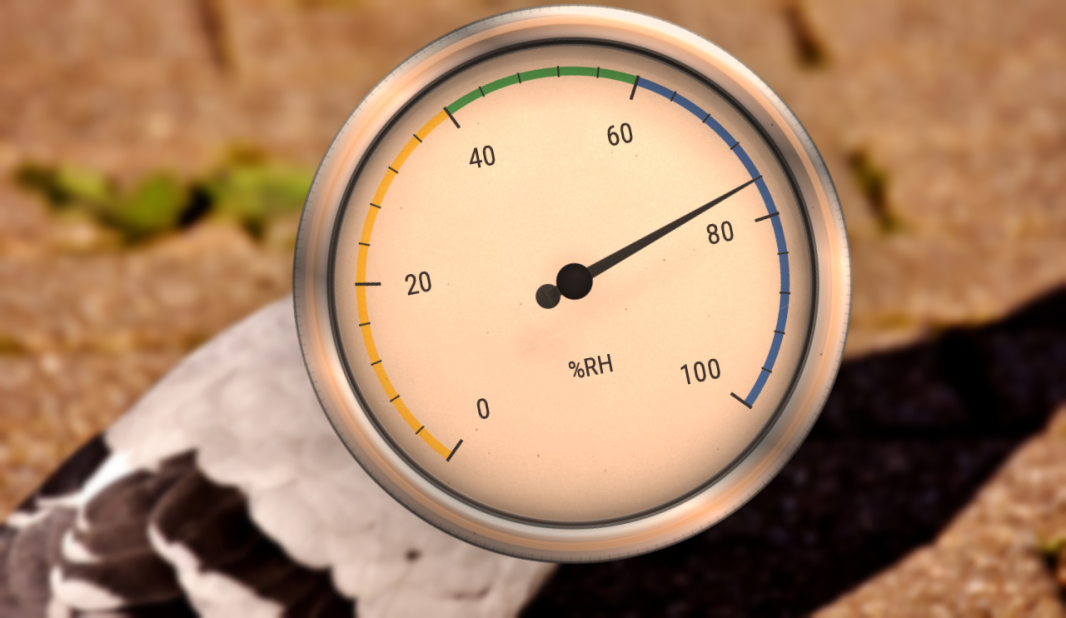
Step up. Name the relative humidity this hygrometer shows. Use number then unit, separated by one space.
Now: 76 %
